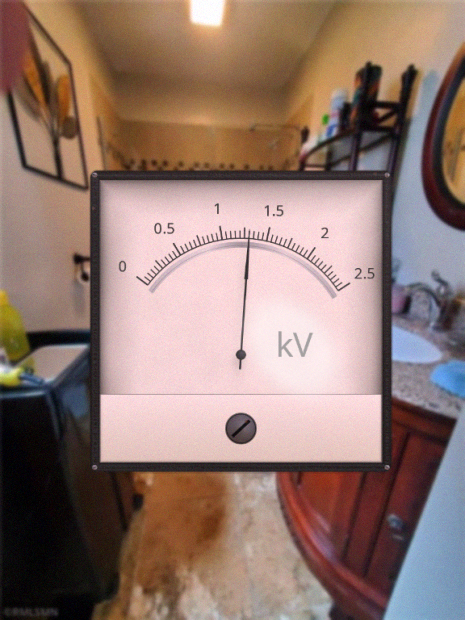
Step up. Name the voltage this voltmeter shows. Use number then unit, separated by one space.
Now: 1.3 kV
